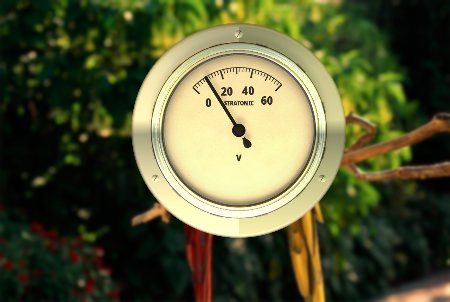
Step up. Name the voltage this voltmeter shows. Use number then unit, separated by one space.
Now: 10 V
